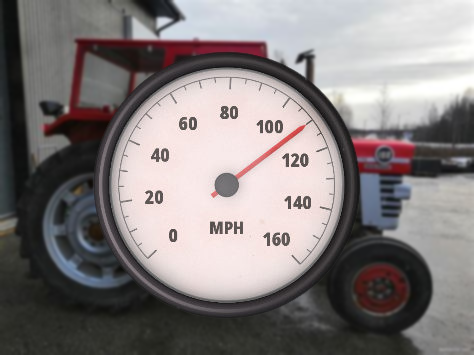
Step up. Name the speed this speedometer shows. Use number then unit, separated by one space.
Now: 110 mph
